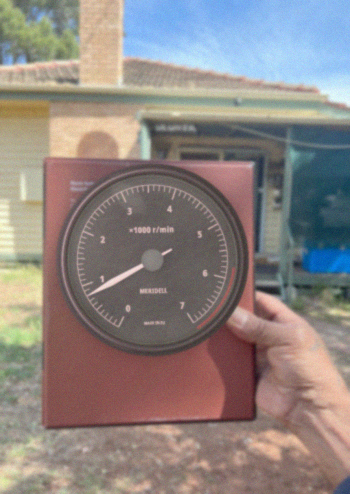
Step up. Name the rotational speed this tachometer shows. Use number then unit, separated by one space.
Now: 800 rpm
